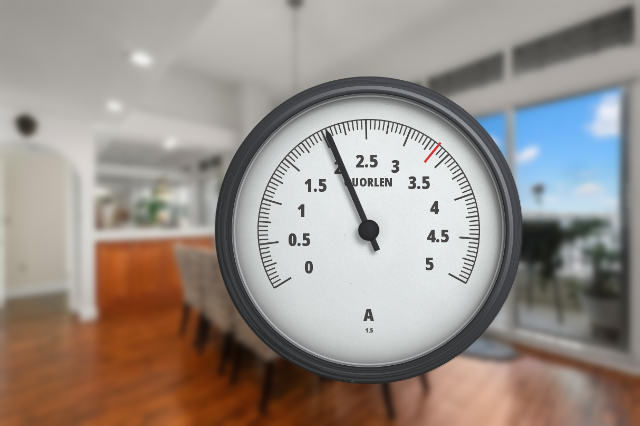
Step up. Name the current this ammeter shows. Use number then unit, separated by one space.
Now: 2.05 A
